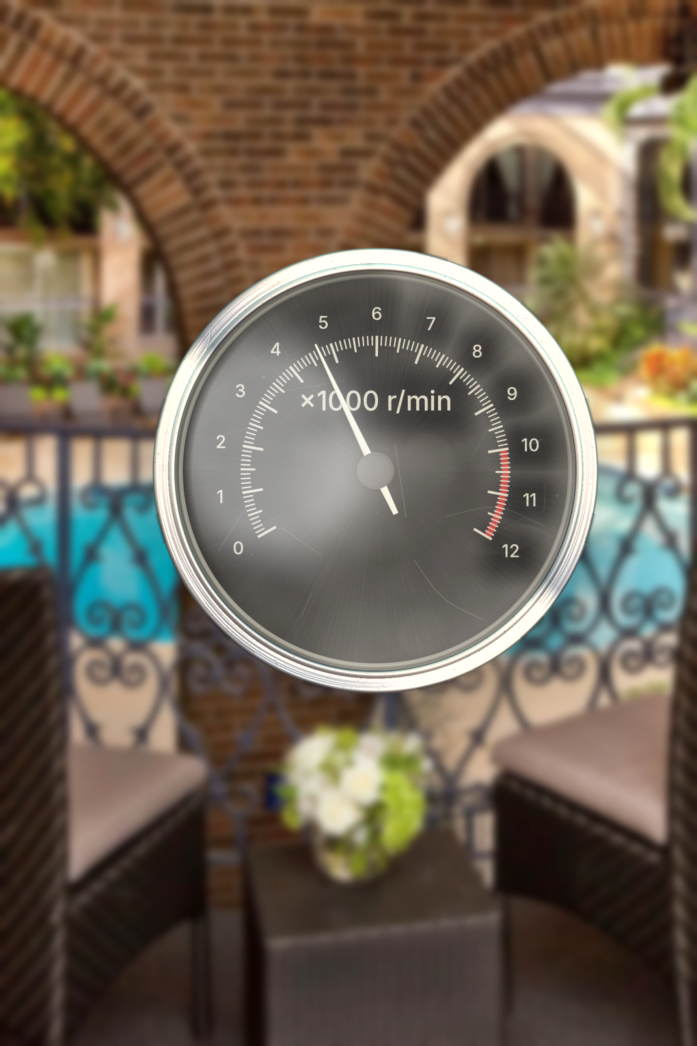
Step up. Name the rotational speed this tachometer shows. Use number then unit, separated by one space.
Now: 4700 rpm
